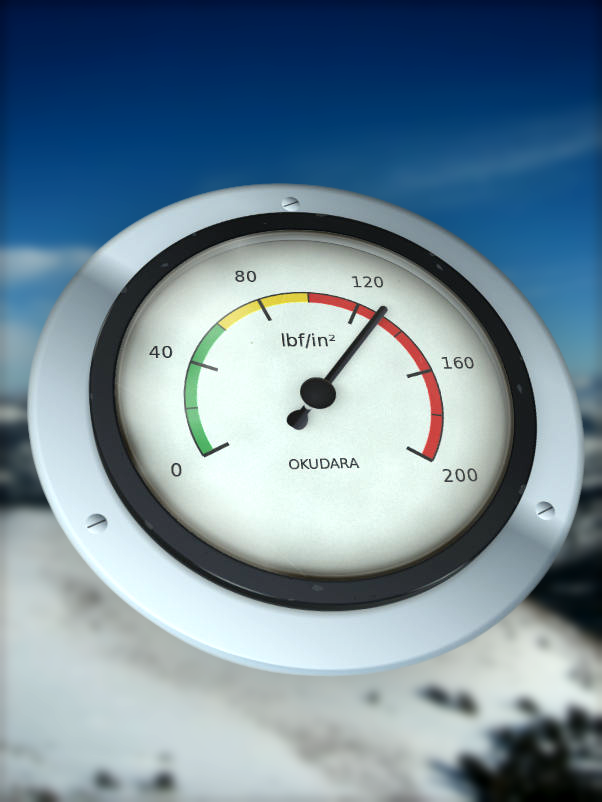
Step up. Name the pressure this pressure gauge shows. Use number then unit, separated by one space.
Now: 130 psi
